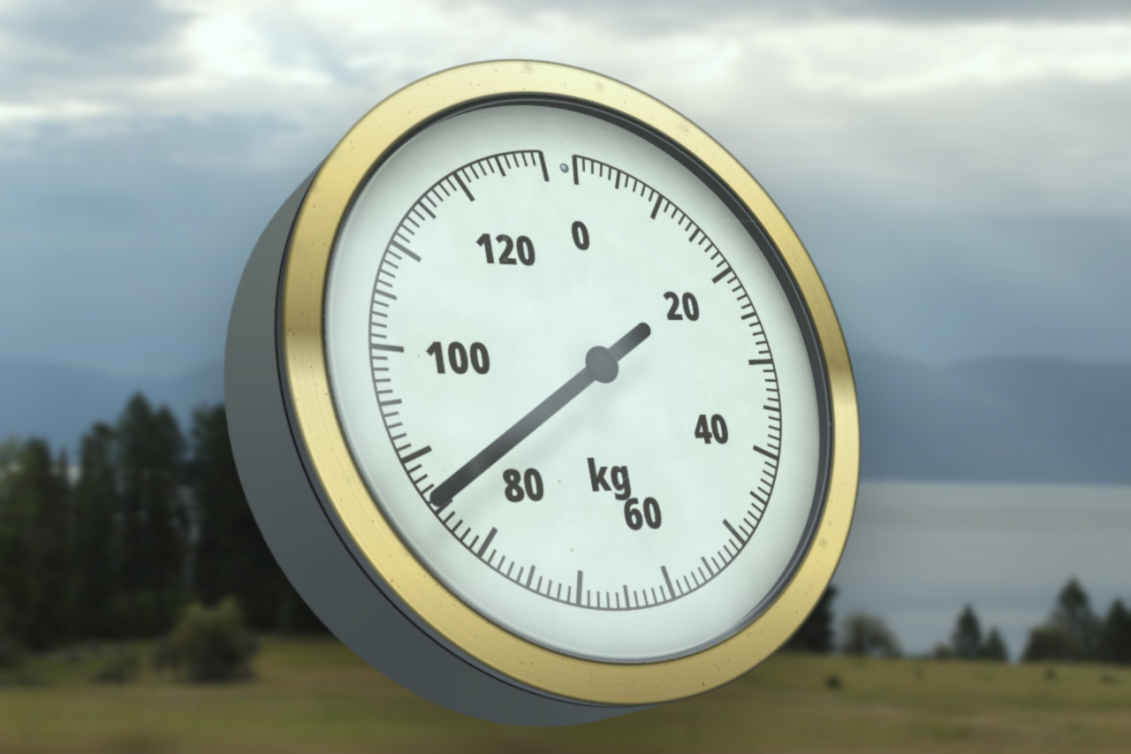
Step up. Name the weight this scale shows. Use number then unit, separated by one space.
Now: 86 kg
